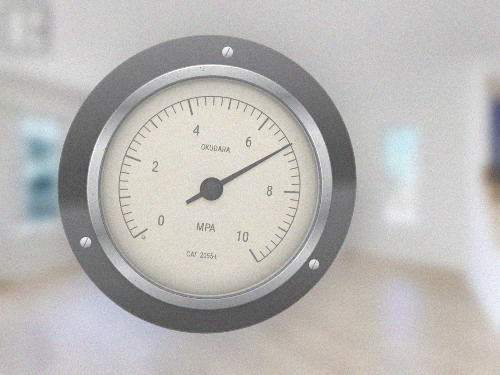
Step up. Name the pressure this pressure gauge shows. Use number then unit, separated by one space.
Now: 6.8 MPa
